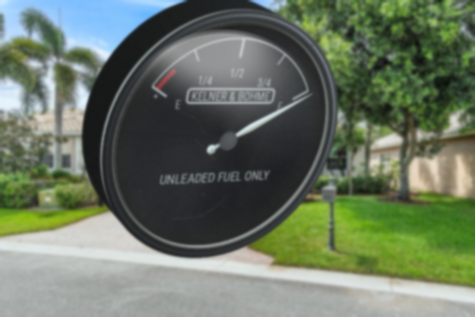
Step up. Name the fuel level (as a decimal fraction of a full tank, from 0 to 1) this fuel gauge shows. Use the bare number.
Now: 1
